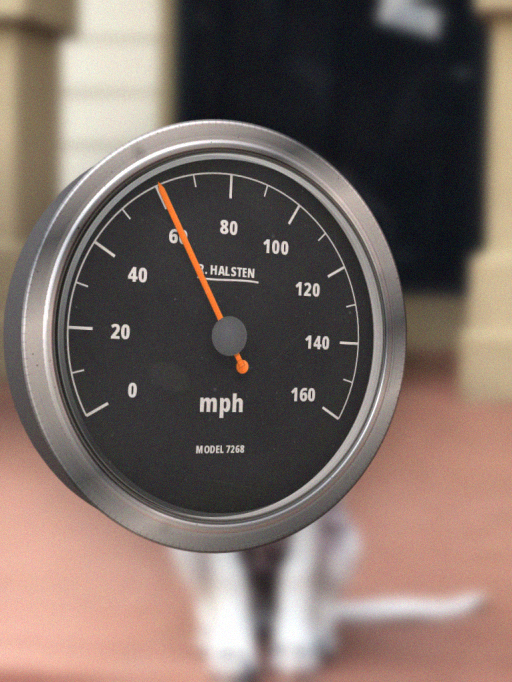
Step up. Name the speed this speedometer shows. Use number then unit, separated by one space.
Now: 60 mph
